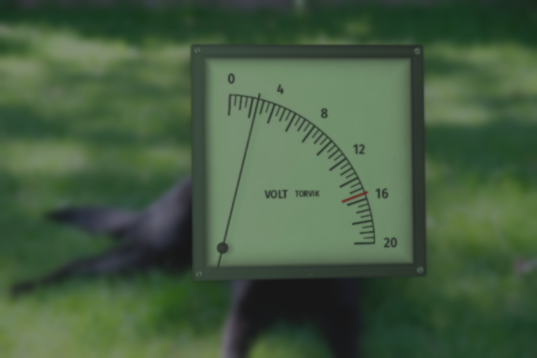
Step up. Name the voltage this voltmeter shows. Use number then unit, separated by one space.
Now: 2.5 V
